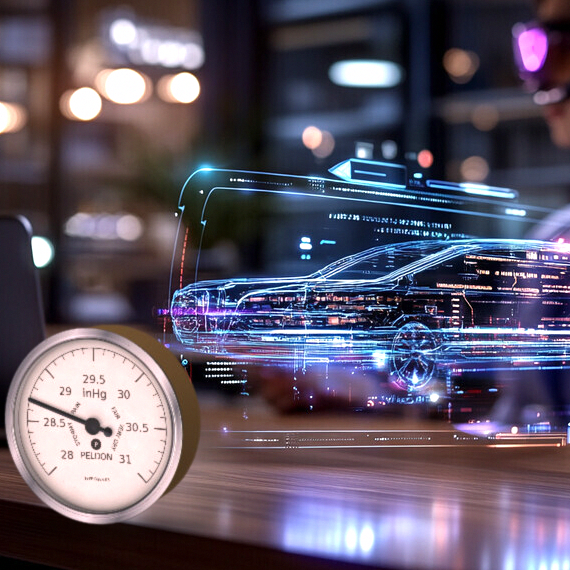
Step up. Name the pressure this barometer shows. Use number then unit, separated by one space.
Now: 28.7 inHg
